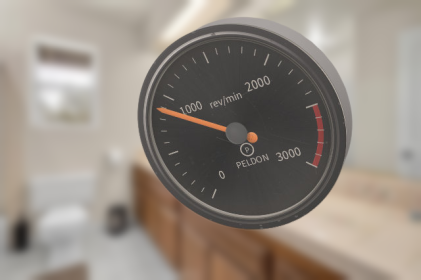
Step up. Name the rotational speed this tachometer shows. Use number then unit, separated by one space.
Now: 900 rpm
